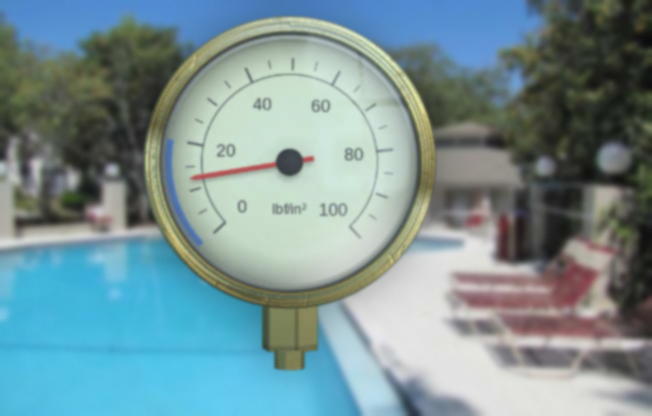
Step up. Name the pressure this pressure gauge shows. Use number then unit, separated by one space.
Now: 12.5 psi
